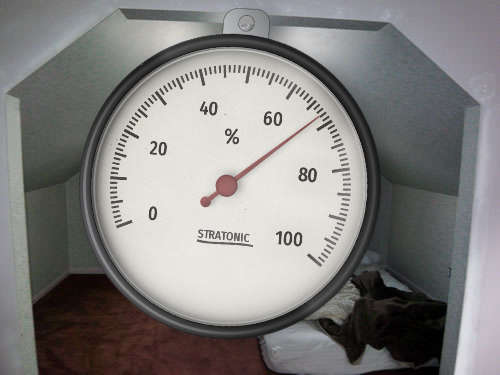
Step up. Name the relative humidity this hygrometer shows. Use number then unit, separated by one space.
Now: 68 %
